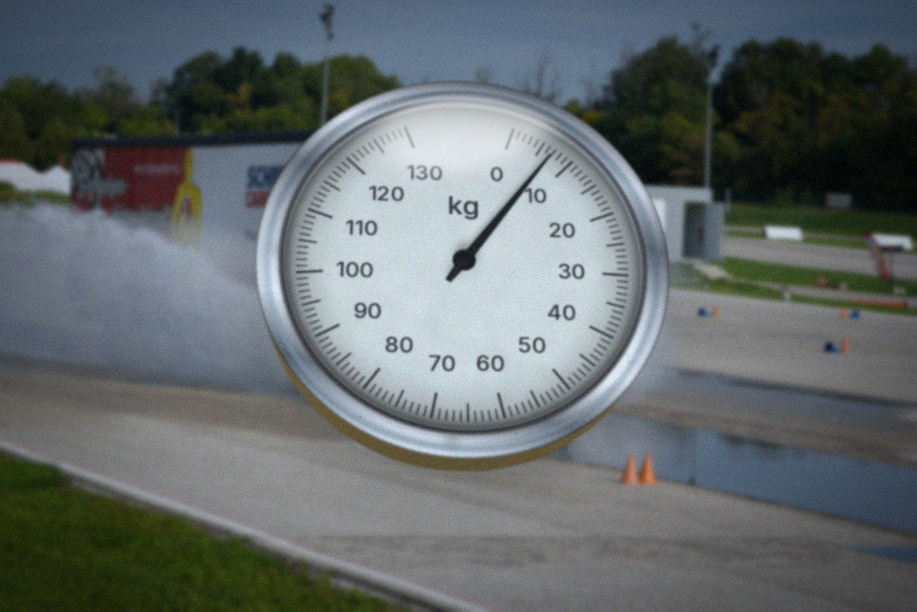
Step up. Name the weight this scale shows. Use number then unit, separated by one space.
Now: 7 kg
